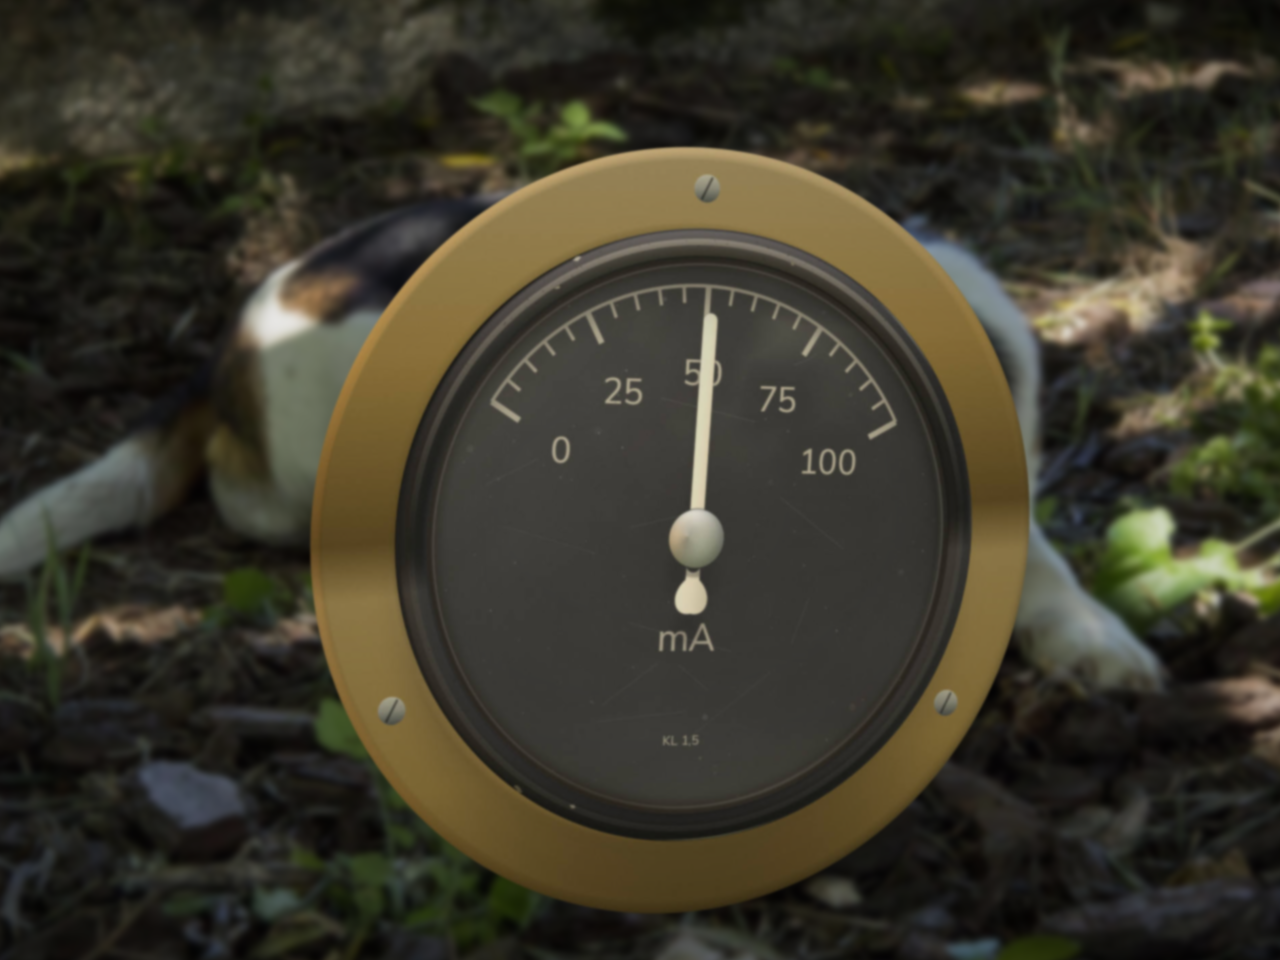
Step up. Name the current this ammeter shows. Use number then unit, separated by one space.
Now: 50 mA
